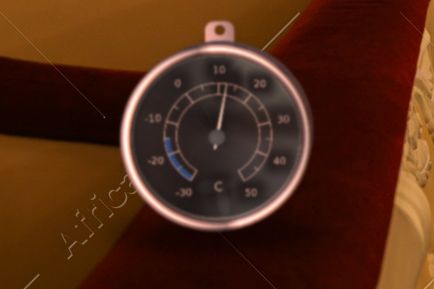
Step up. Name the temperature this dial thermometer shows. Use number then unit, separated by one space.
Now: 12.5 °C
